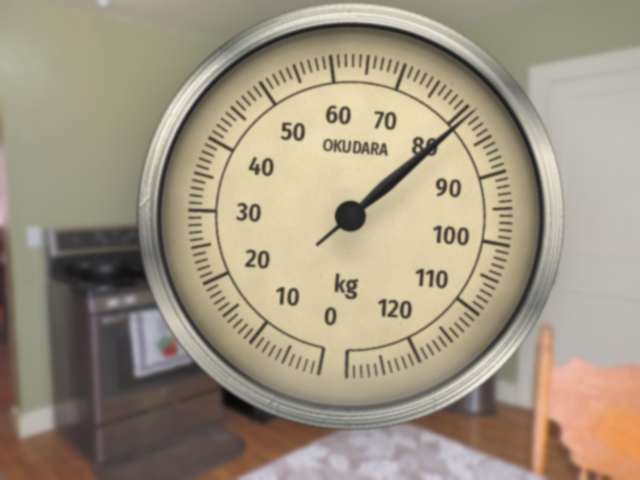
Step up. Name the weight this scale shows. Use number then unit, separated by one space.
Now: 81 kg
